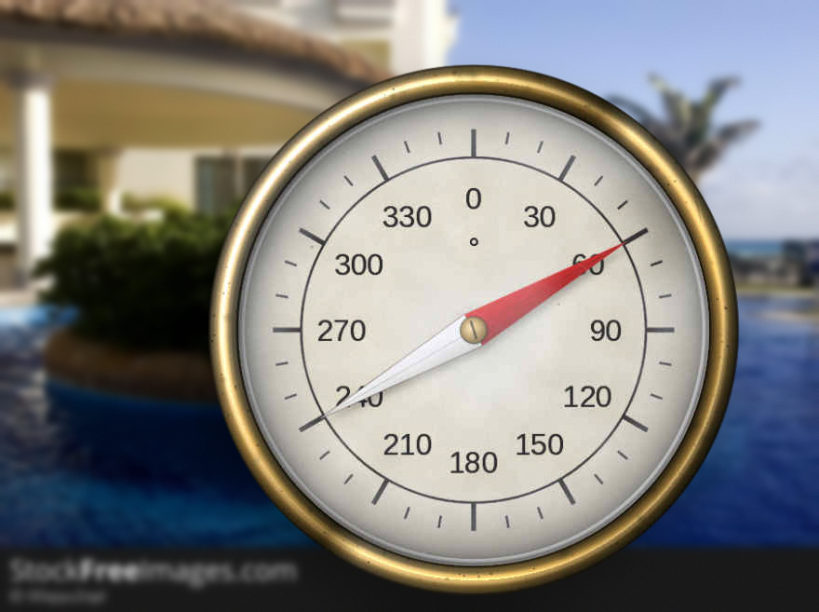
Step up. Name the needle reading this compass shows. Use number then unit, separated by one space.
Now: 60 °
